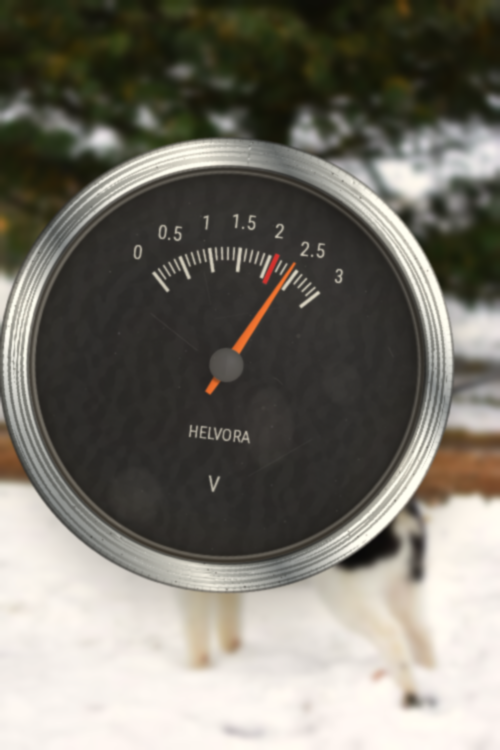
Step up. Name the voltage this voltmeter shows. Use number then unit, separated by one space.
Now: 2.4 V
